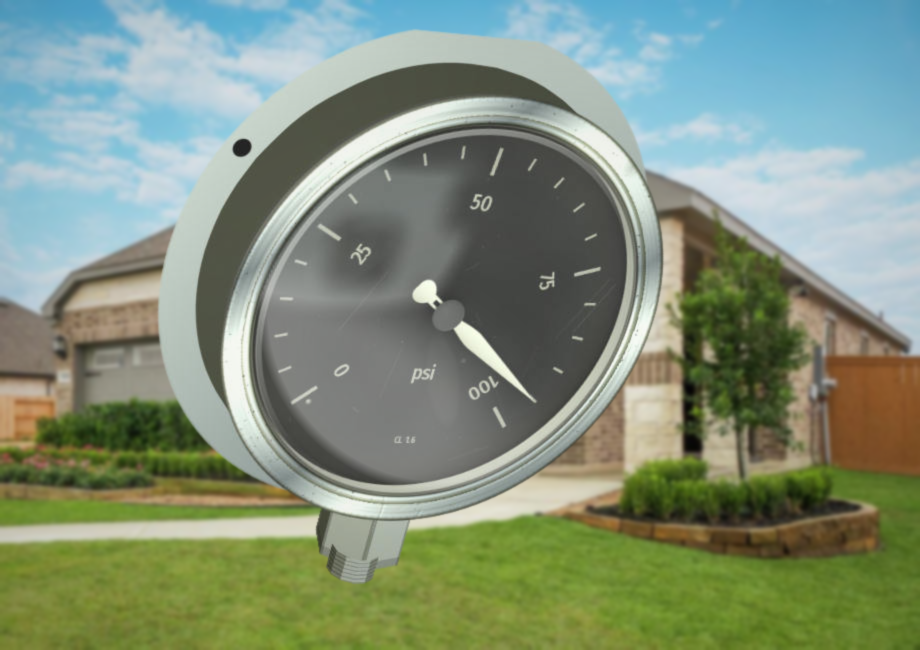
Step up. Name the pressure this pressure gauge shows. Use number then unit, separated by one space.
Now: 95 psi
